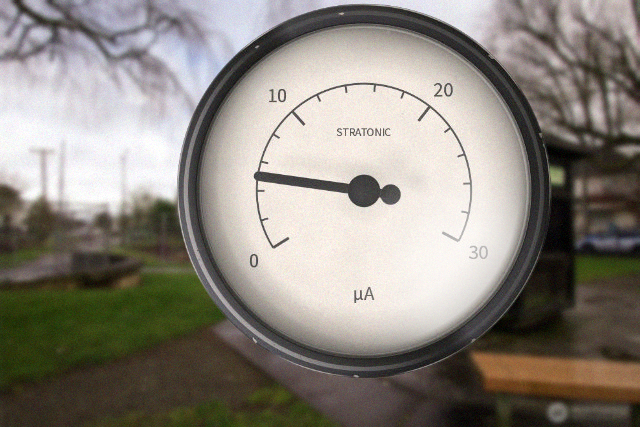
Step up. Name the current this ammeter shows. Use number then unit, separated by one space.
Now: 5 µA
